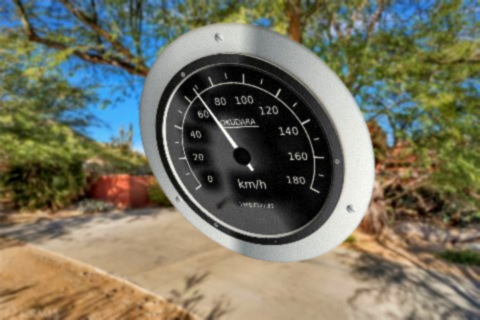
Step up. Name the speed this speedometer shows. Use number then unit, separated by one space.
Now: 70 km/h
